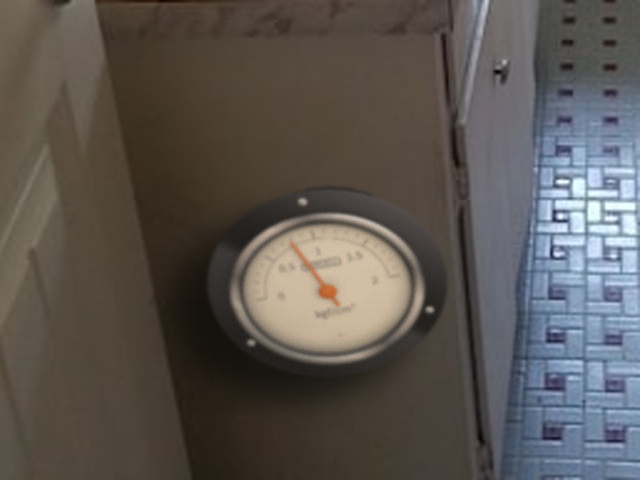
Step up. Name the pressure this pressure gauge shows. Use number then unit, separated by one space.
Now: 0.8 kg/cm²
